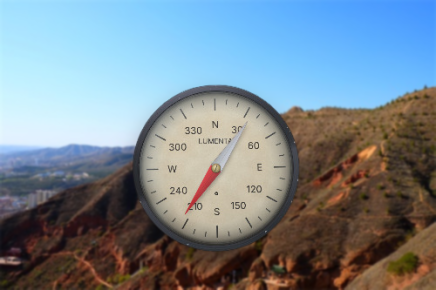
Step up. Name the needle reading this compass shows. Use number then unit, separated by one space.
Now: 215 °
